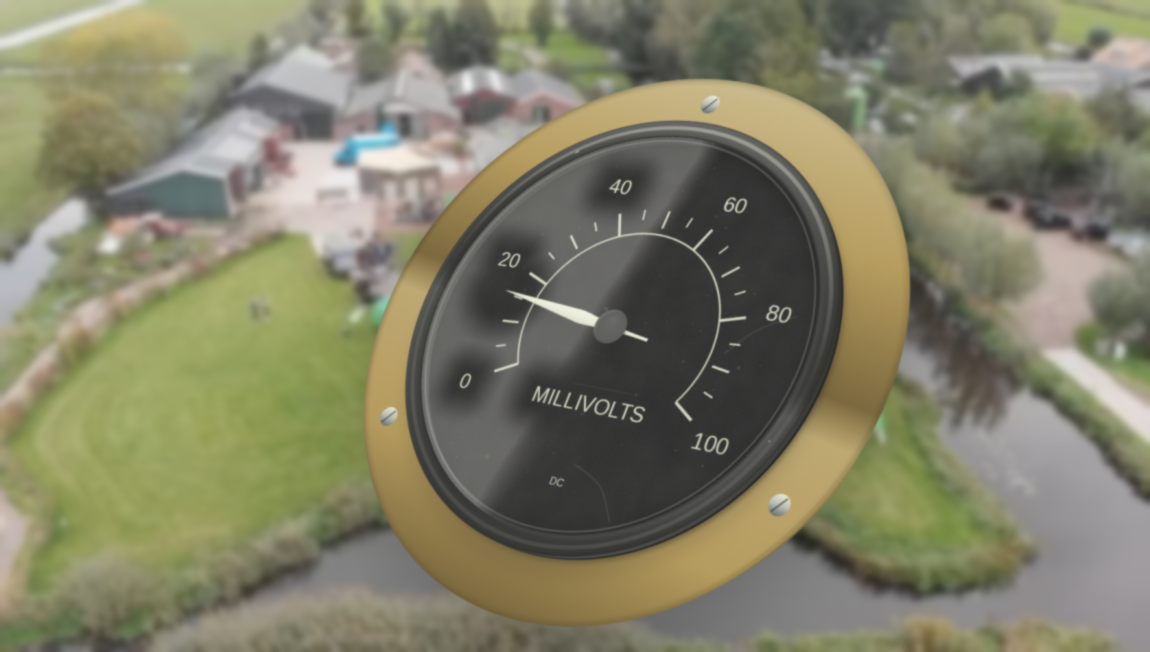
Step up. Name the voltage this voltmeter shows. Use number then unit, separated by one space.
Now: 15 mV
